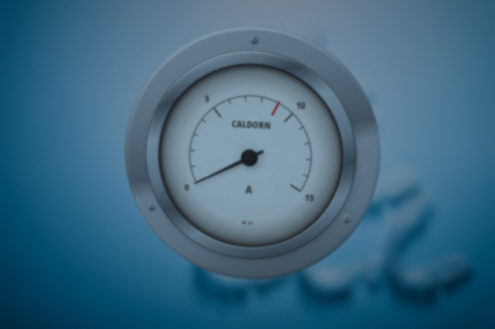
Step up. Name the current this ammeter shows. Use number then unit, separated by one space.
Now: 0 A
